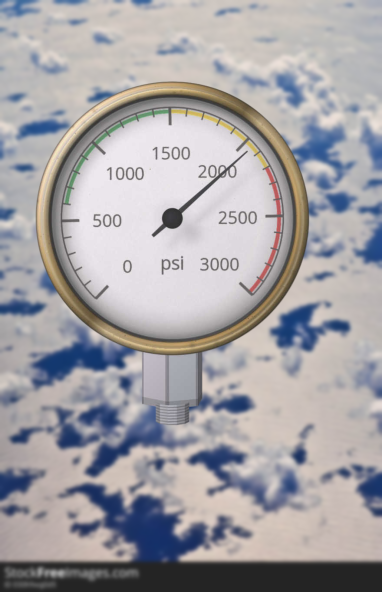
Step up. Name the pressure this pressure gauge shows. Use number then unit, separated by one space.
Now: 2050 psi
